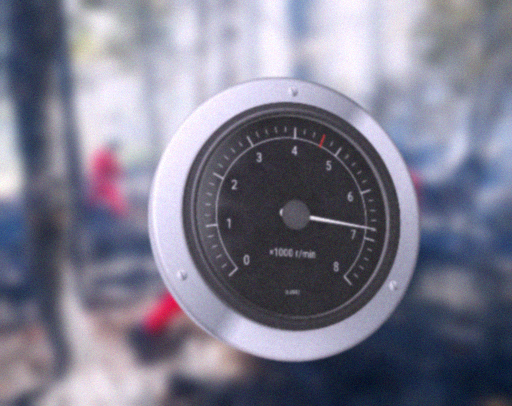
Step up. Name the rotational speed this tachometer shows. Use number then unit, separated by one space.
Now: 6800 rpm
